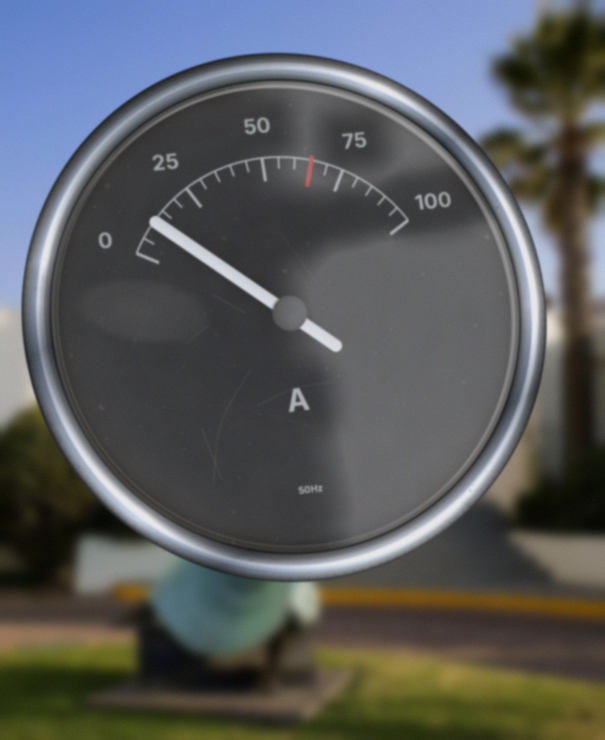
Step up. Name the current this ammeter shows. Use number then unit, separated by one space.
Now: 10 A
